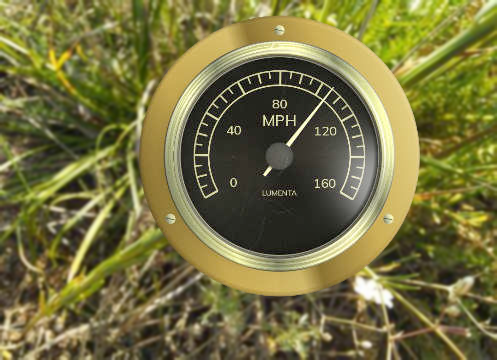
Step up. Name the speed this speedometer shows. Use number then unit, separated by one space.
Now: 105 mph
